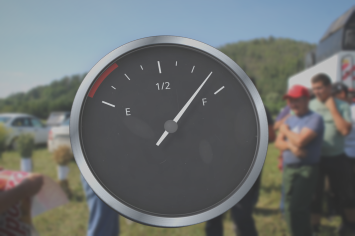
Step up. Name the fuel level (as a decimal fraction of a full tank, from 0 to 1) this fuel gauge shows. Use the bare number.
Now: 0.875
